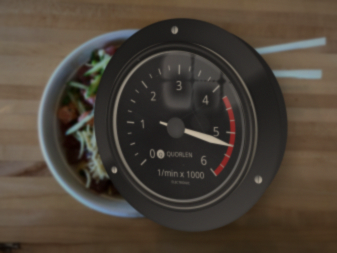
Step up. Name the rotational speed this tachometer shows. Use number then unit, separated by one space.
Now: 5250 rpm
